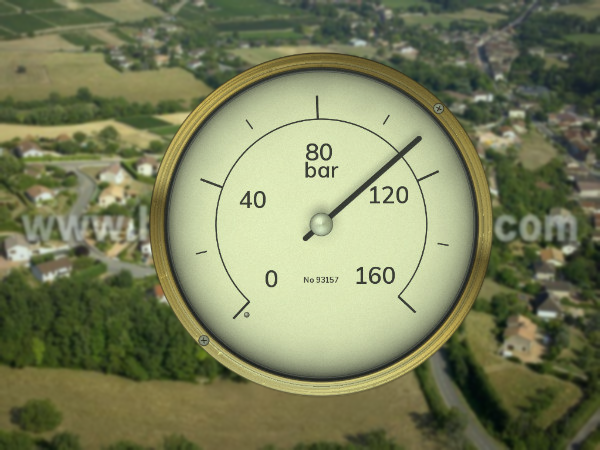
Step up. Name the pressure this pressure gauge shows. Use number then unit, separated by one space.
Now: 110 bar
